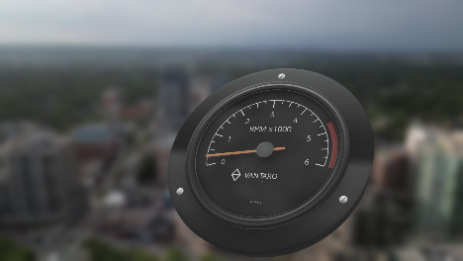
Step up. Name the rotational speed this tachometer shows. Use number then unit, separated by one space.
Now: 250 rpm
